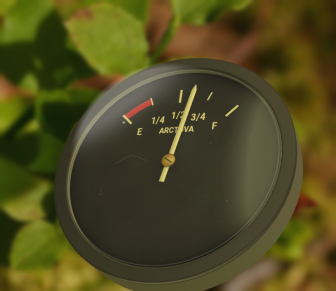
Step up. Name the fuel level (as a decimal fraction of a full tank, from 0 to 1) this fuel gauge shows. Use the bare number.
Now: 0.625
